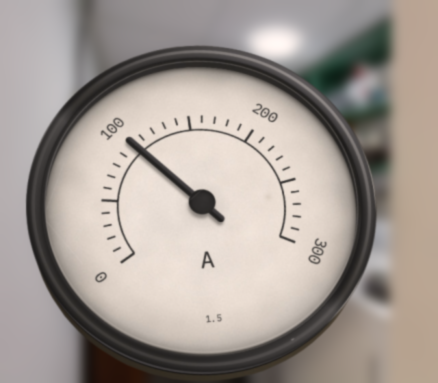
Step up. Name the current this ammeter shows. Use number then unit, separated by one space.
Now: 100 A
